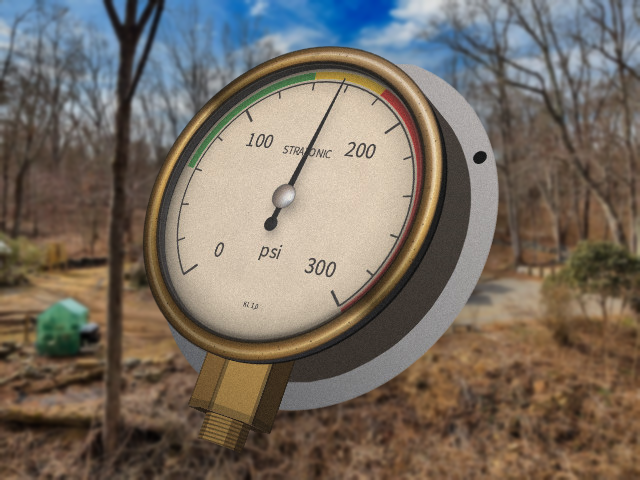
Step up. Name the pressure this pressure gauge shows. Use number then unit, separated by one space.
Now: 160 psi
